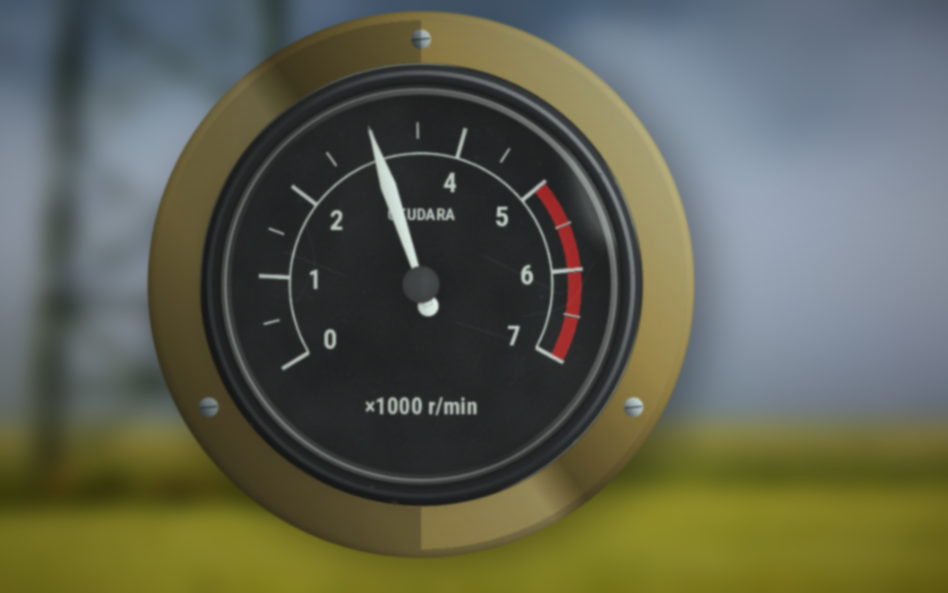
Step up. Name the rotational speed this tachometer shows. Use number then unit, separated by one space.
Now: 3000 rpm
